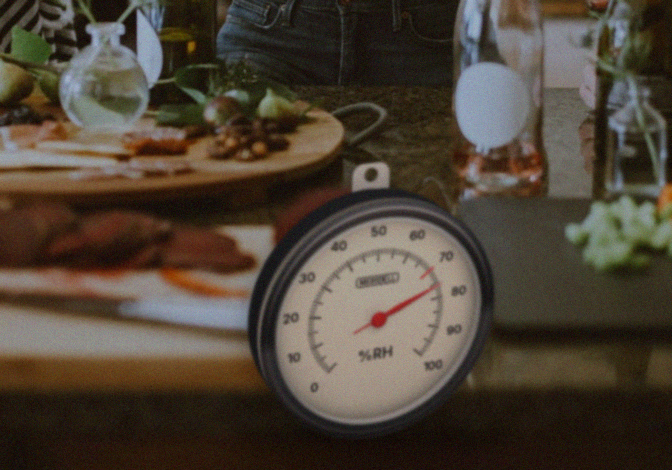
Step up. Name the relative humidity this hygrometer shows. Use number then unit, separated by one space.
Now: 75 %
